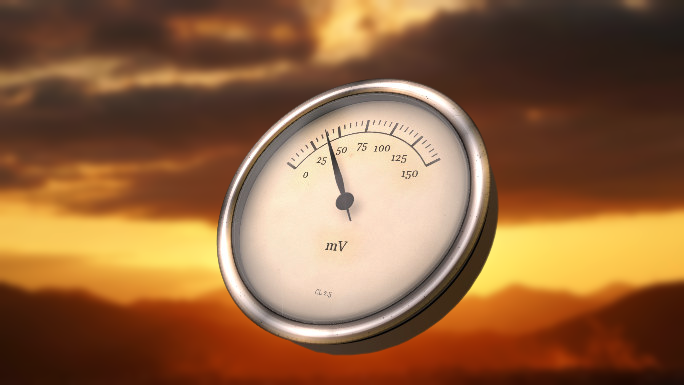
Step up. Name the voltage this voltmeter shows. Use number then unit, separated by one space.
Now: 40 mV
